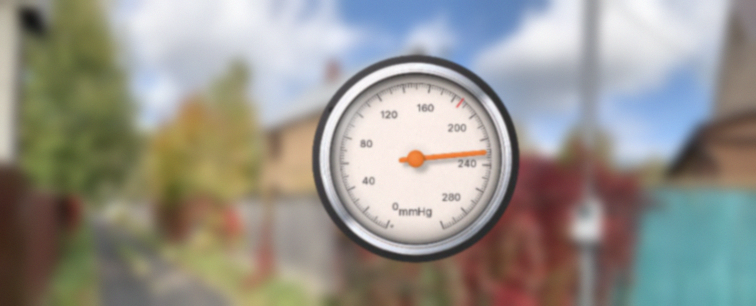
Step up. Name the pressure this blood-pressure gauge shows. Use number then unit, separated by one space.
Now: 230 mmHg
